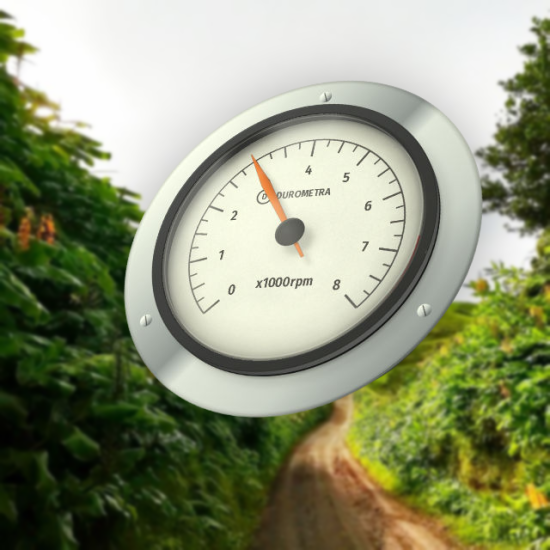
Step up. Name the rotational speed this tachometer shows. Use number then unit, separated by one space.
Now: 3000 rpm
